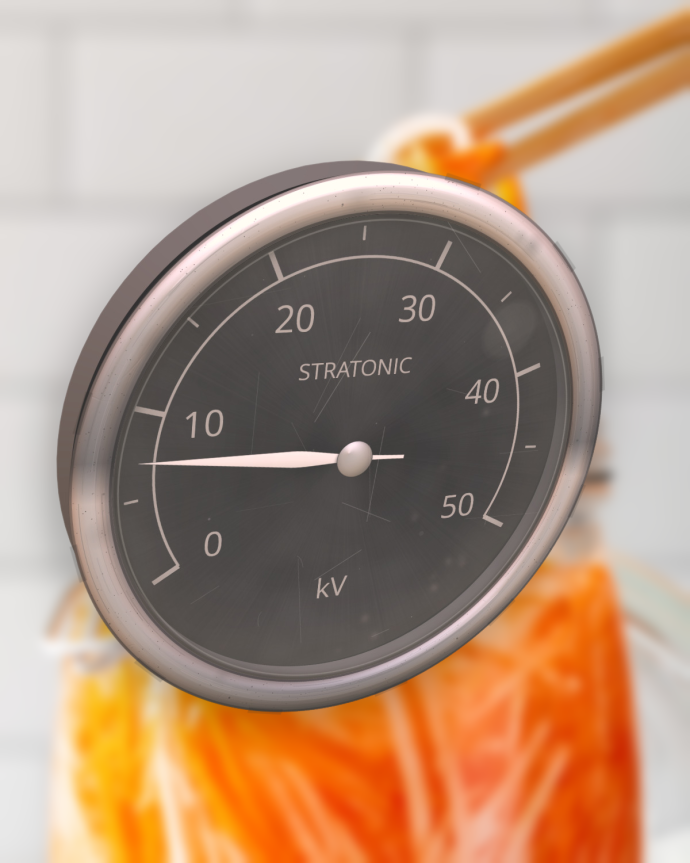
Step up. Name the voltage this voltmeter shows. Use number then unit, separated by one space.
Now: 7.5 kV
